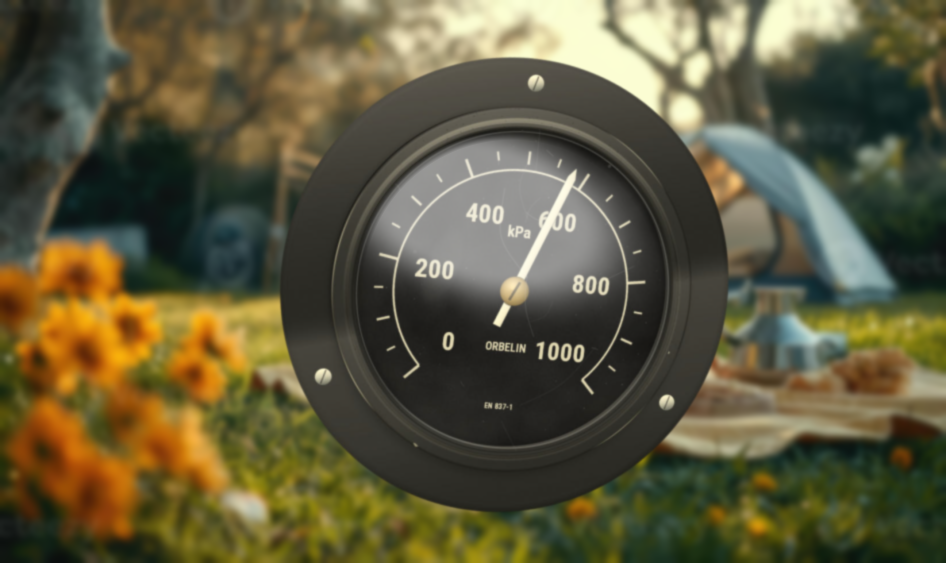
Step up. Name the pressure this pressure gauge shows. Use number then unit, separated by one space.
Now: 575 kPa
